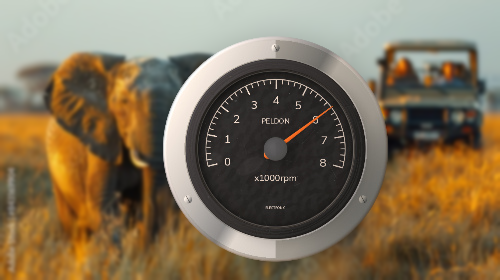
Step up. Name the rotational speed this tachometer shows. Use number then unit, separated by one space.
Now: 6000 rpm
